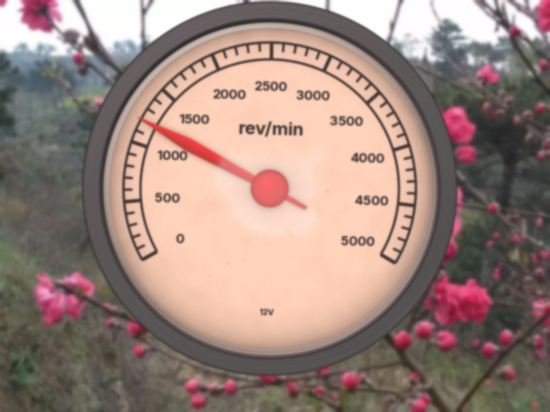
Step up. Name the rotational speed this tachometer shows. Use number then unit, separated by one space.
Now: 1200 rpm
